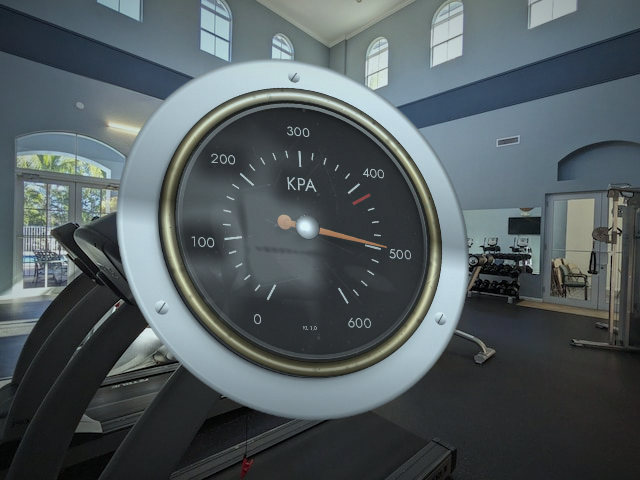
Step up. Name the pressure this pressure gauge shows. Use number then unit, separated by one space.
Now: 500 kPa
